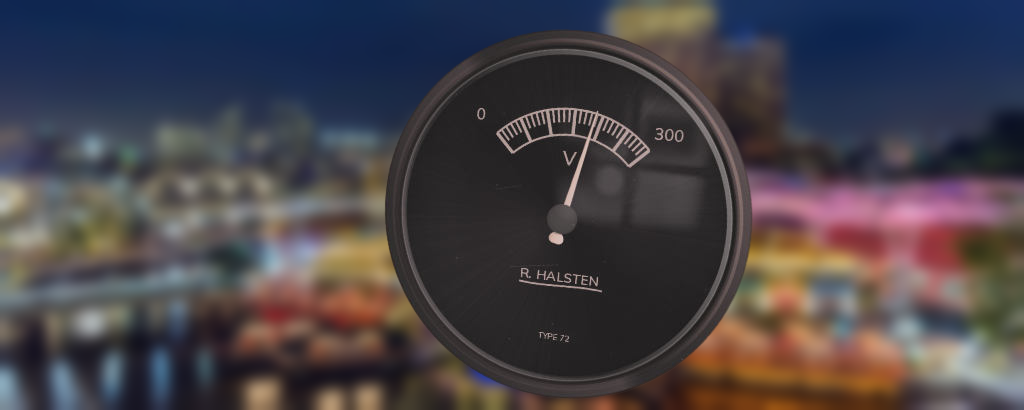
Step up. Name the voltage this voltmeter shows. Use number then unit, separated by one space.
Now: 190 V
